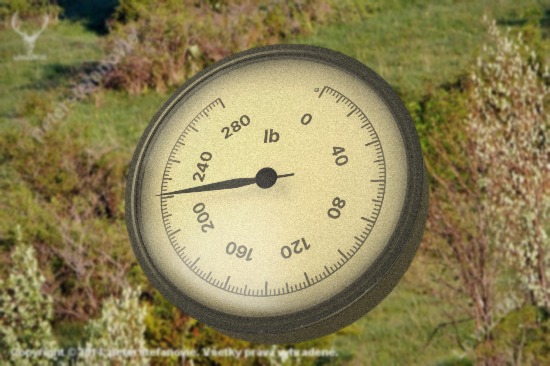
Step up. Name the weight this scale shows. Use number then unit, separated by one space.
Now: 220 lb
